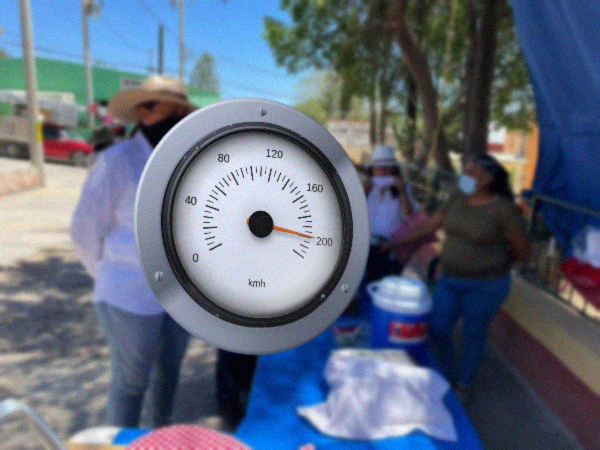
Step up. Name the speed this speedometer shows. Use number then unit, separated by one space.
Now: 200 km/h
